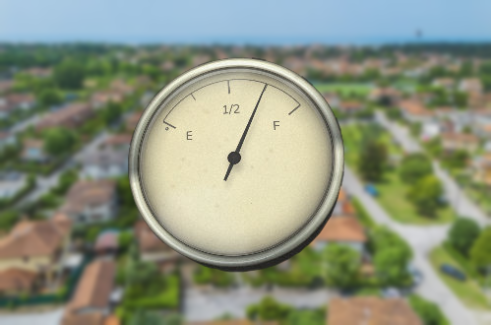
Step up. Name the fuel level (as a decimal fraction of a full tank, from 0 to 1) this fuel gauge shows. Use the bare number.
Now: 0.75
